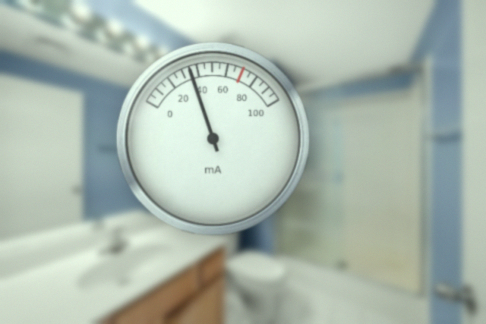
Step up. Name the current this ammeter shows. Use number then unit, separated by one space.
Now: 35 mA
